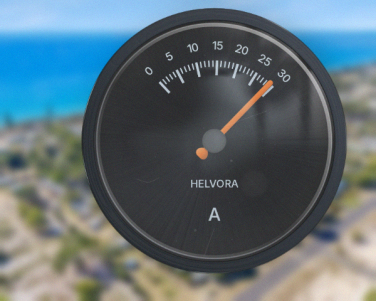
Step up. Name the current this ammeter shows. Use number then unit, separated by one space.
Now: 29 A
